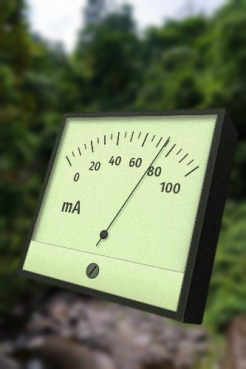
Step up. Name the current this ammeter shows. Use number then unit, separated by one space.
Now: 75 mA
